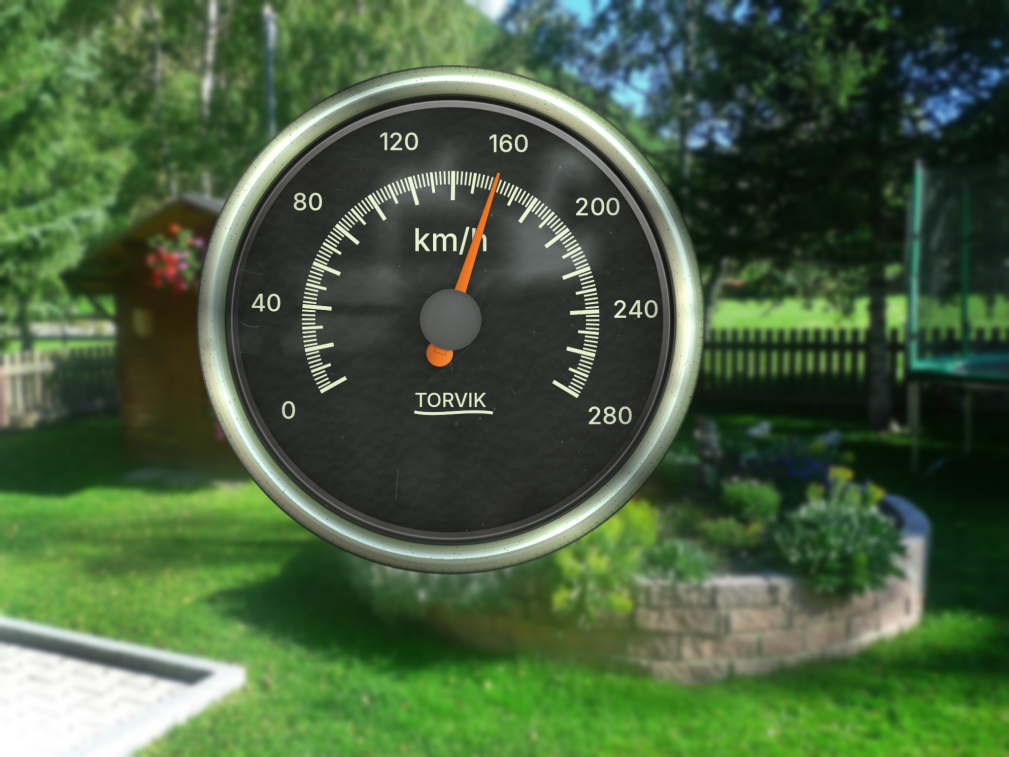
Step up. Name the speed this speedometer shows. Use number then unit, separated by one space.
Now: 160 km/h
